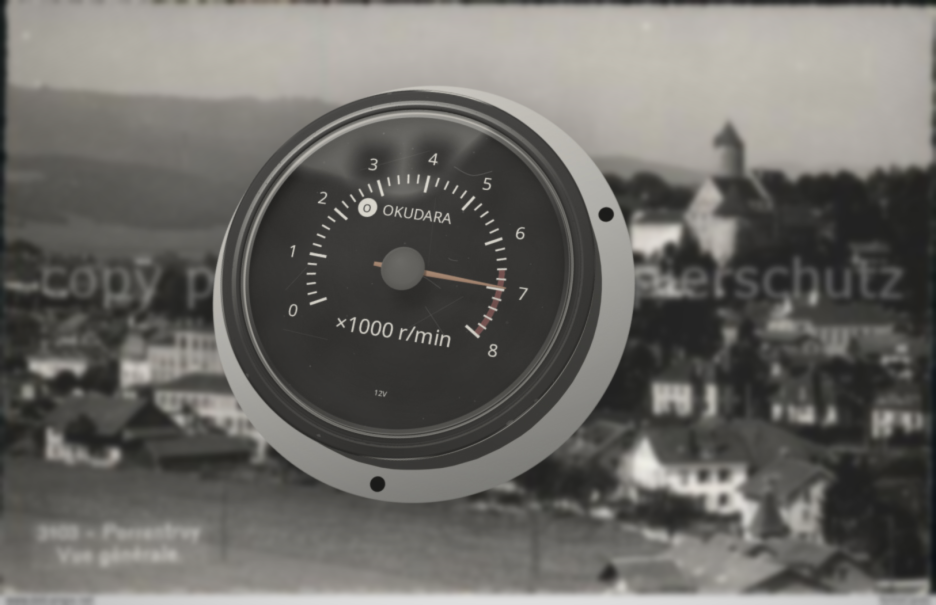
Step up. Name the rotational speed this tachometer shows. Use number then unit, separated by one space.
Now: 7000 rpm
